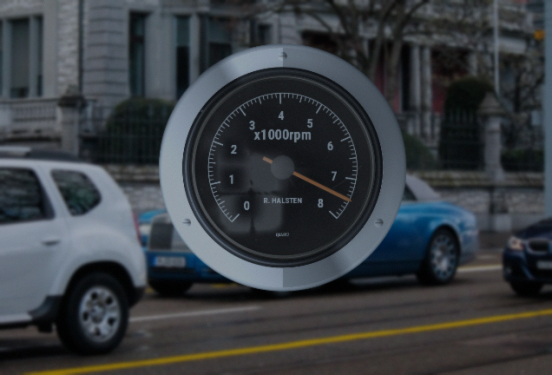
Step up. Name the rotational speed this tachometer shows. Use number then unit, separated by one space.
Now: 7500 rpm
